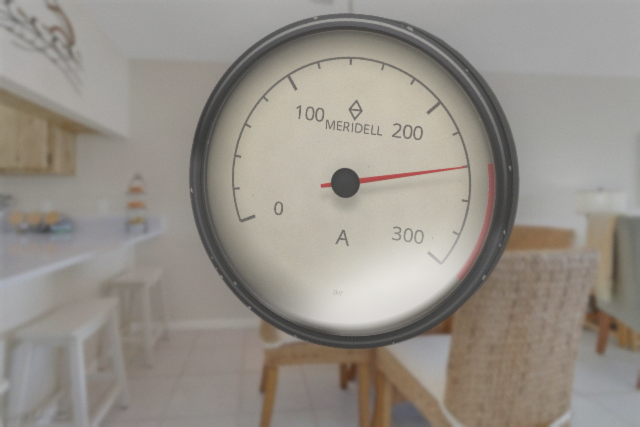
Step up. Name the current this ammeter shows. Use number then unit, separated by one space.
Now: 240 A
